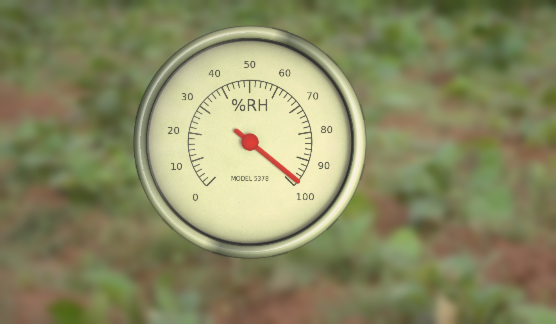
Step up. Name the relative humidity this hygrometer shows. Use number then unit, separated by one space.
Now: 98 %
